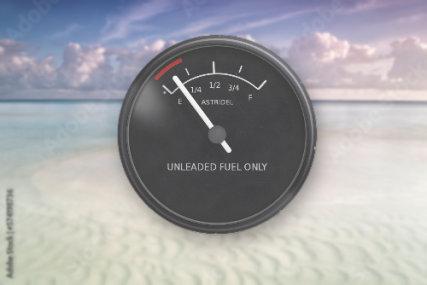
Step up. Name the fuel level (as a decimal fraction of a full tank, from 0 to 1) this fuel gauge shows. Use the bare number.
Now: 0.125
